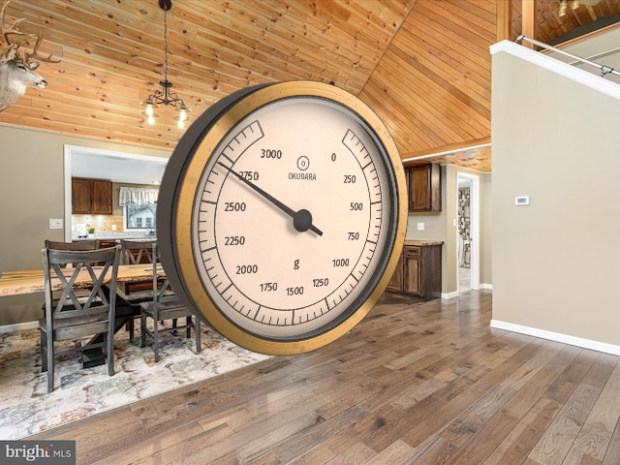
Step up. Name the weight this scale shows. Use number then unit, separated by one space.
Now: 2700 g
